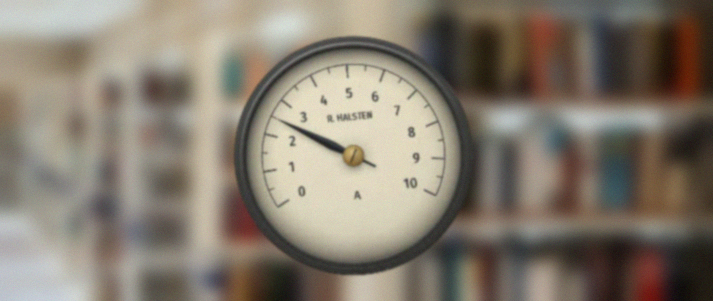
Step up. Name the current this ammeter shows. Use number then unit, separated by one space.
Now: 2.5 A
